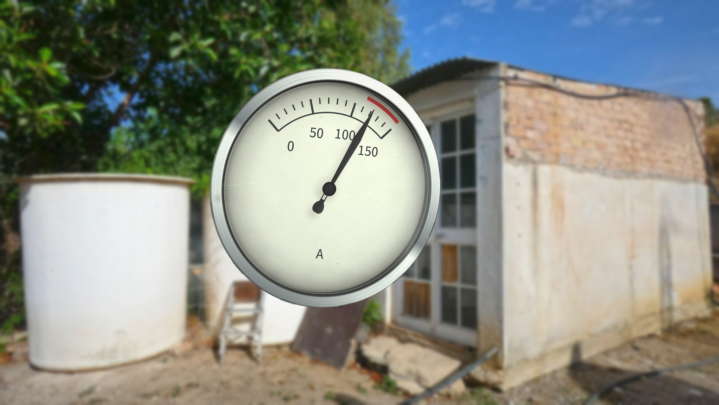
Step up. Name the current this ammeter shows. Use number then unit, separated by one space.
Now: 120 A
